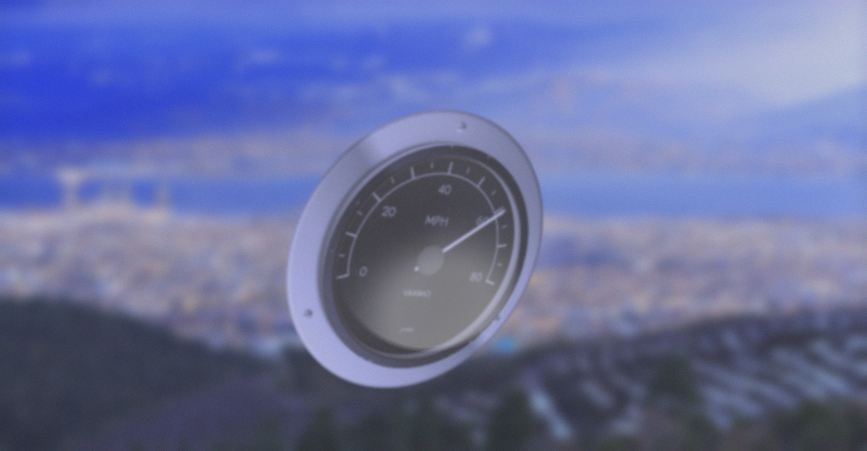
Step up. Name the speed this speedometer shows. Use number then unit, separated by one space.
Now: 60 mph
